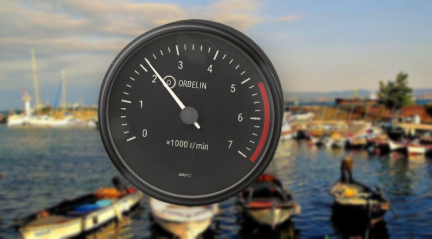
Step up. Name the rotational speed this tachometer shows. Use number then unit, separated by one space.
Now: 2200 rpm
